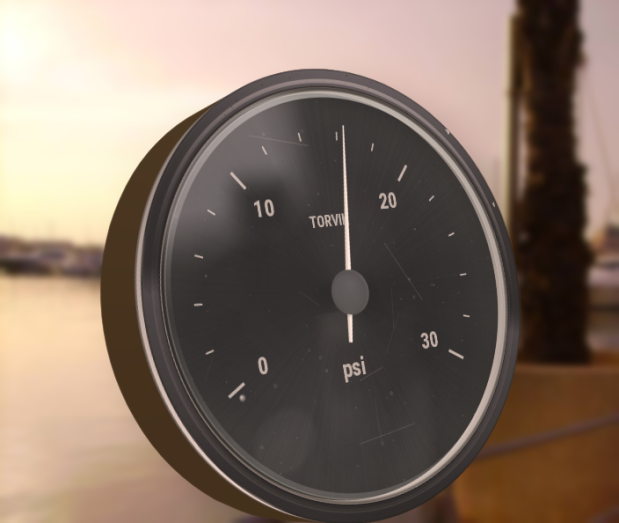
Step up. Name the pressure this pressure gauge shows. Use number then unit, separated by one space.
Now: 16 psi
